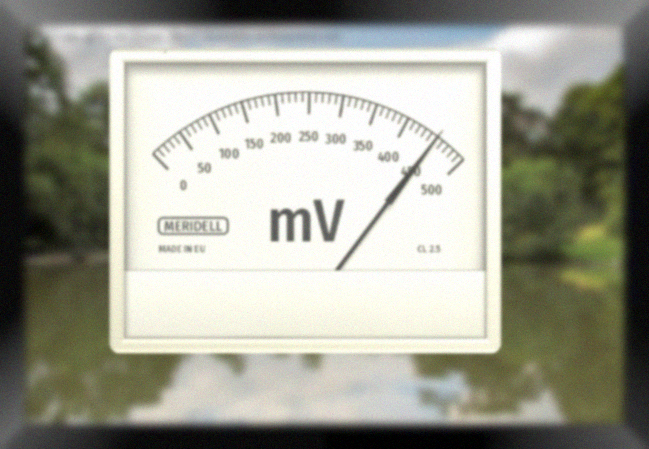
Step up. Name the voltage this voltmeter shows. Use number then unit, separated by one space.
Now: 450 mV
